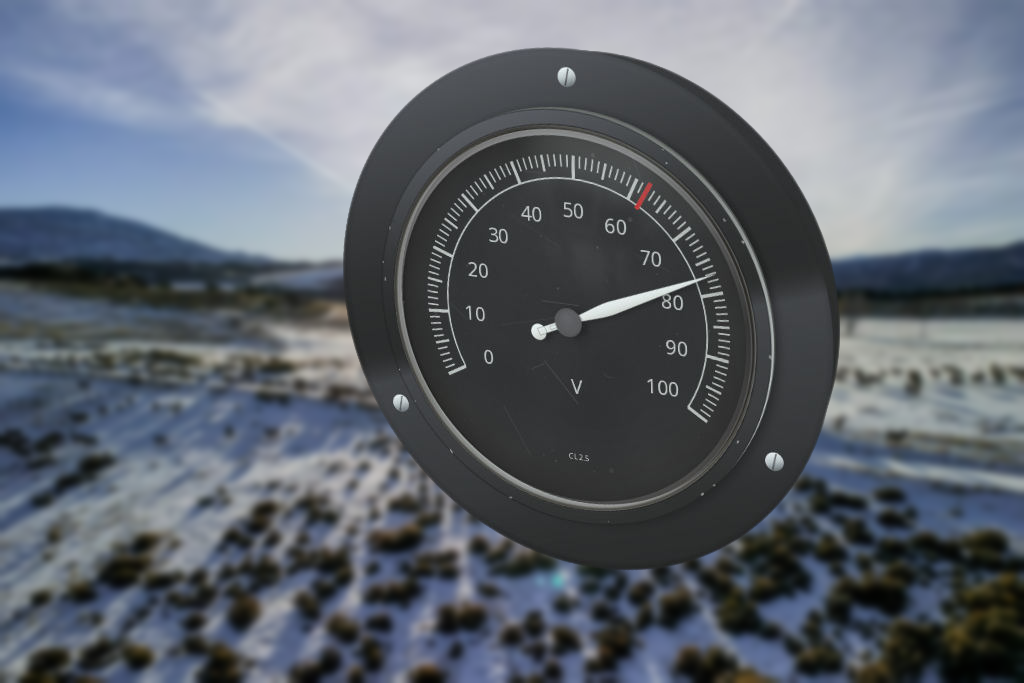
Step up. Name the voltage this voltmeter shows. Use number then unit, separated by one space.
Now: 77 V
